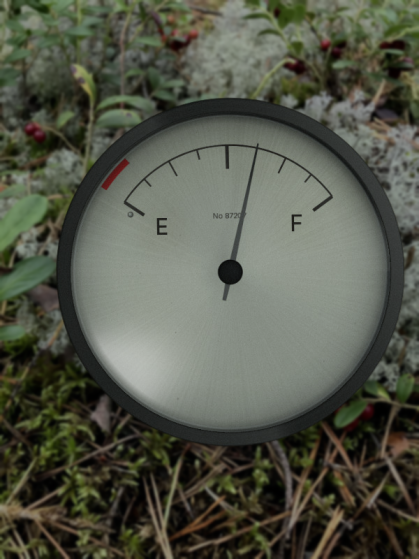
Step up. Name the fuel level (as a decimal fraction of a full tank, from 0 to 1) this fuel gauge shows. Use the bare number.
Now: 0.625
